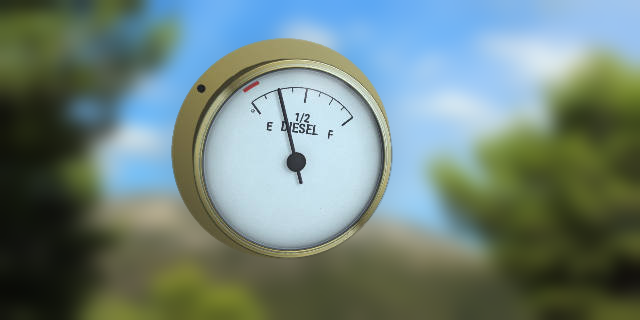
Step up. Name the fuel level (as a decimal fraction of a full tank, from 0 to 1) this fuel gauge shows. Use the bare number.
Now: 0.25
